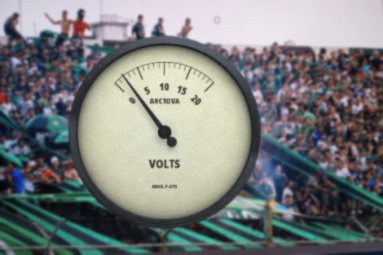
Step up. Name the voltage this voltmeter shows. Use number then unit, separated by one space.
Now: 2 V
